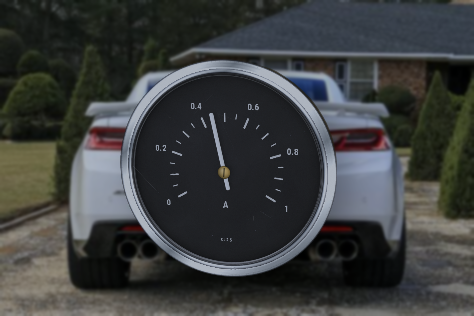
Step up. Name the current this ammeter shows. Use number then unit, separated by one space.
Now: 0.45 A
